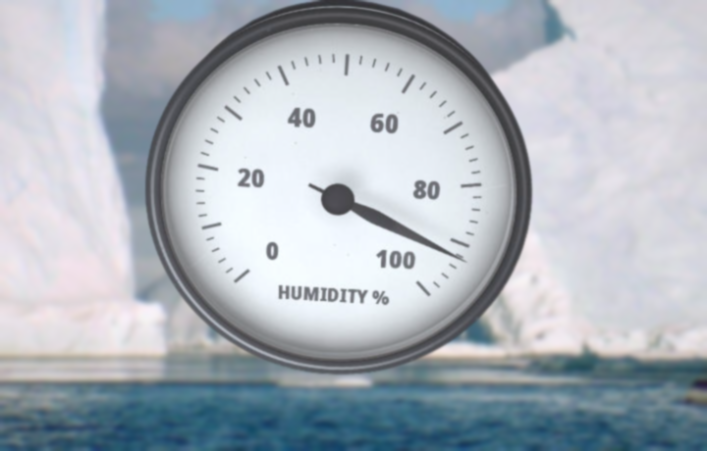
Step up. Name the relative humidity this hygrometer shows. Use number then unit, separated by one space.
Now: 92 %
